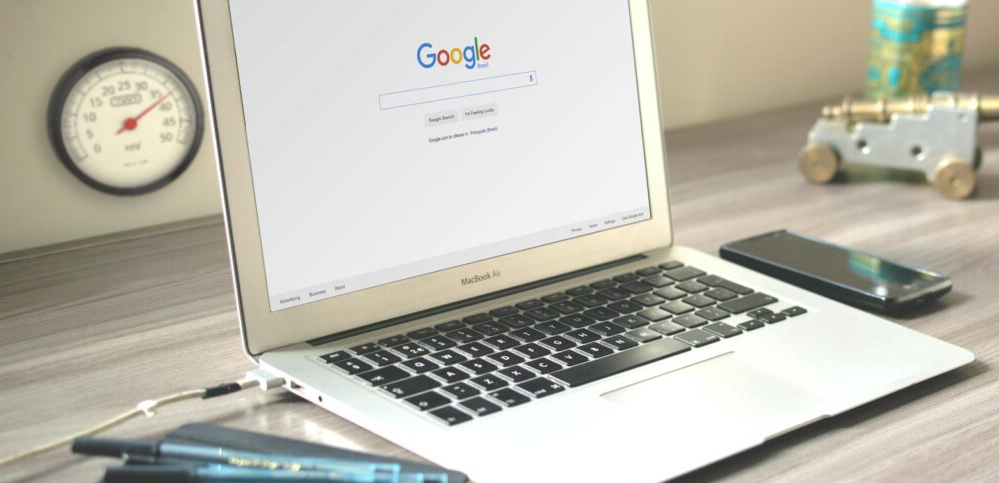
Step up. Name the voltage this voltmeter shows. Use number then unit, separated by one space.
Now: 37.5 mV
